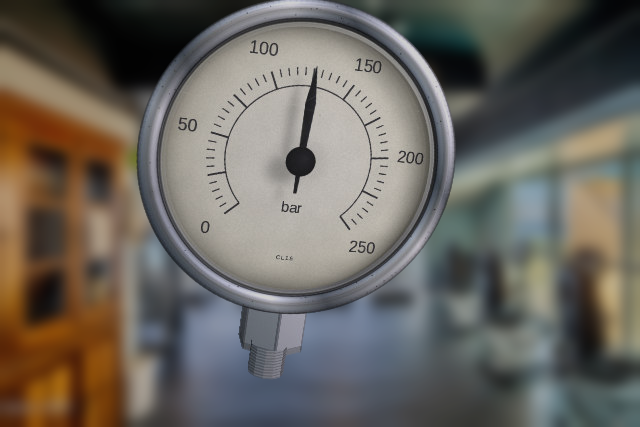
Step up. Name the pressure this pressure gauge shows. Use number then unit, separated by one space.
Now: 125 bar
